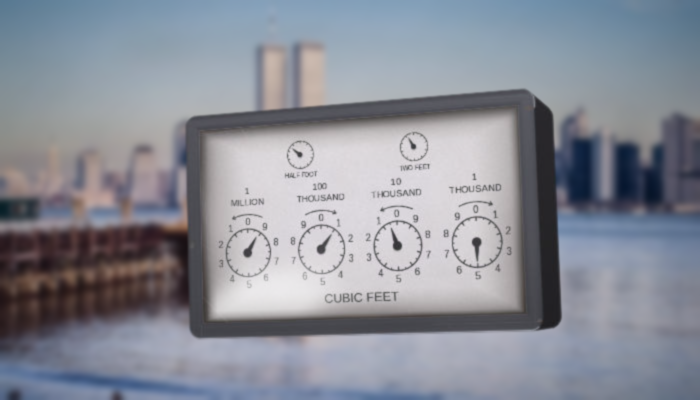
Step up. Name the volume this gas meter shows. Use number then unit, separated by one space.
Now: 910500 ft³
